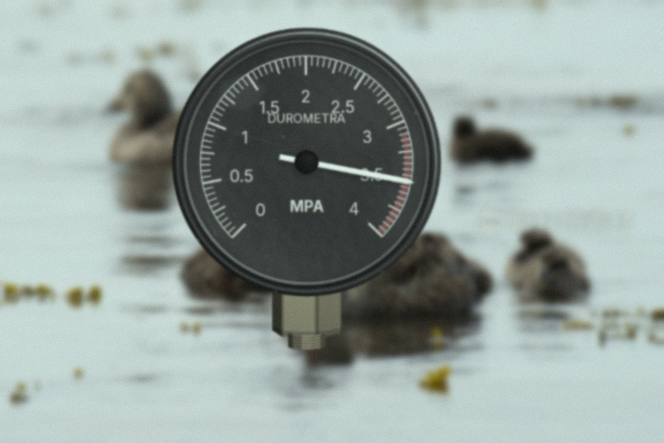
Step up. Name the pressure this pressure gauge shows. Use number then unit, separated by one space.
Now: 3.5 MPa
